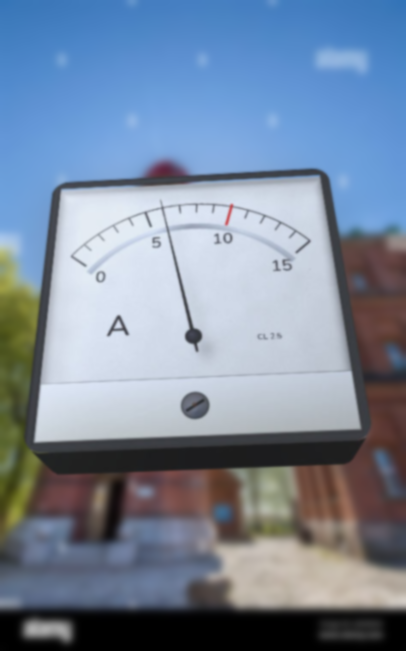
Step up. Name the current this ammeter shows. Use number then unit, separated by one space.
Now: 6 A
